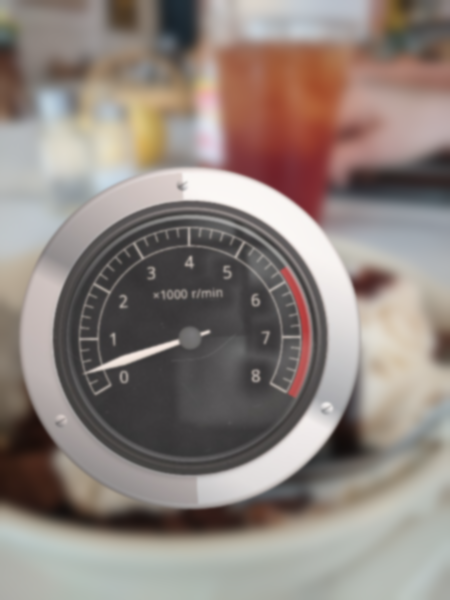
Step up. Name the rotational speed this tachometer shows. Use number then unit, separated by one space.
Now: 400 rpm
